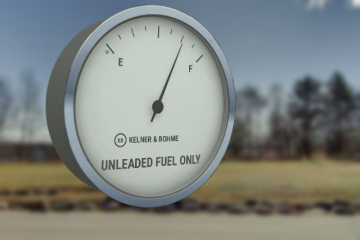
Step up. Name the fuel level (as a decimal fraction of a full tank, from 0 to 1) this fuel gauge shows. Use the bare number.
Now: 0.75
